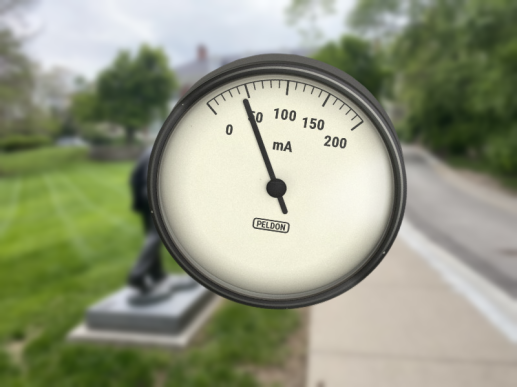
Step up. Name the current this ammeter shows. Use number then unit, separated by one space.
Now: 45 mA
